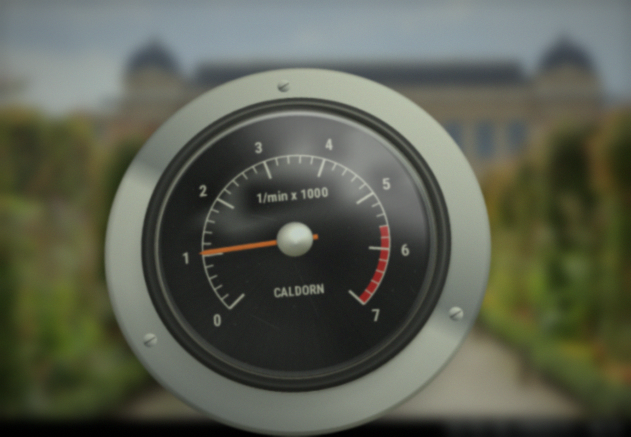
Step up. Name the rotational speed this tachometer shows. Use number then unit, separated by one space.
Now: 1000 rpm
